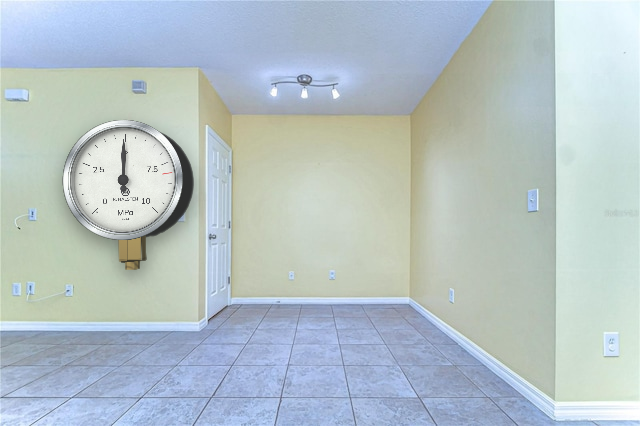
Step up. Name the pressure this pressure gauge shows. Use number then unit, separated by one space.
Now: 5 MPa
